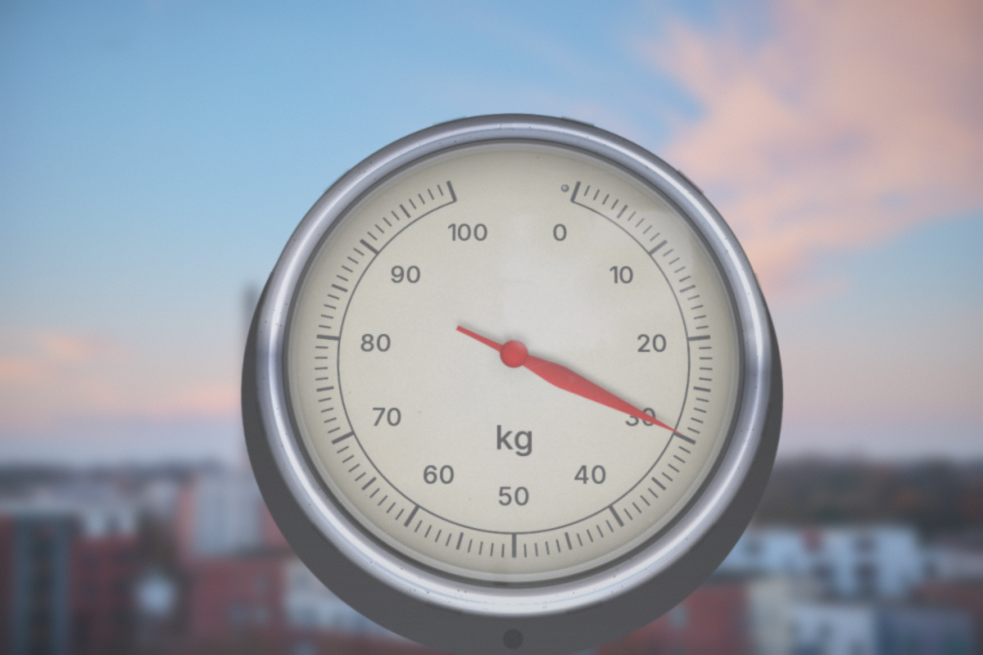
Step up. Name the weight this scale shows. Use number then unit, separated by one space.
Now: 30 kg
